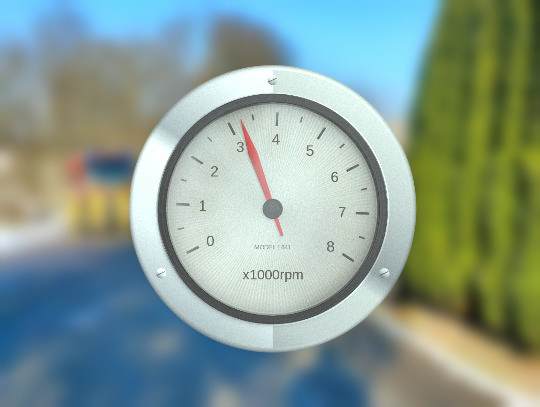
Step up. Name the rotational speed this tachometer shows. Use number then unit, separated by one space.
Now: 3250 rpm
